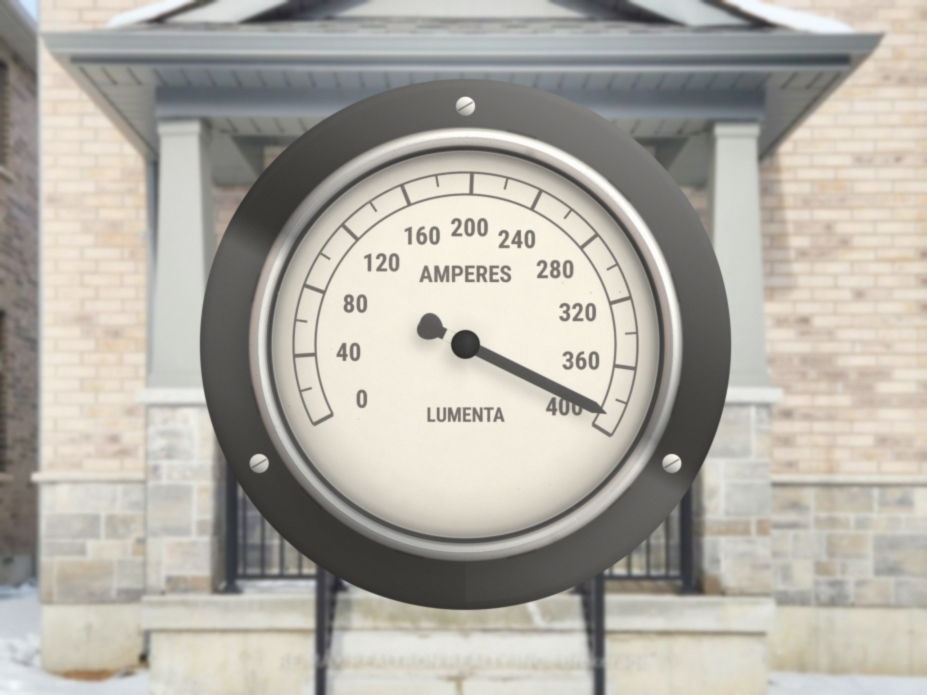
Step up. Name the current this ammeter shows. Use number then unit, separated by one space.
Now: 390 A
